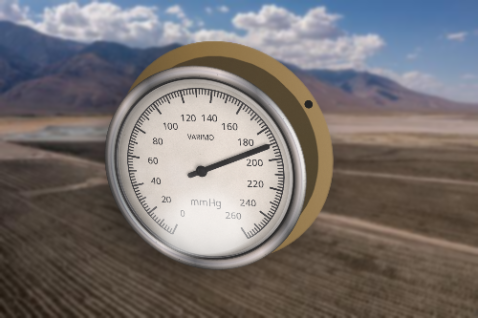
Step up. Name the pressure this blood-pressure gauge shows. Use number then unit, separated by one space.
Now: 190 mmHg
